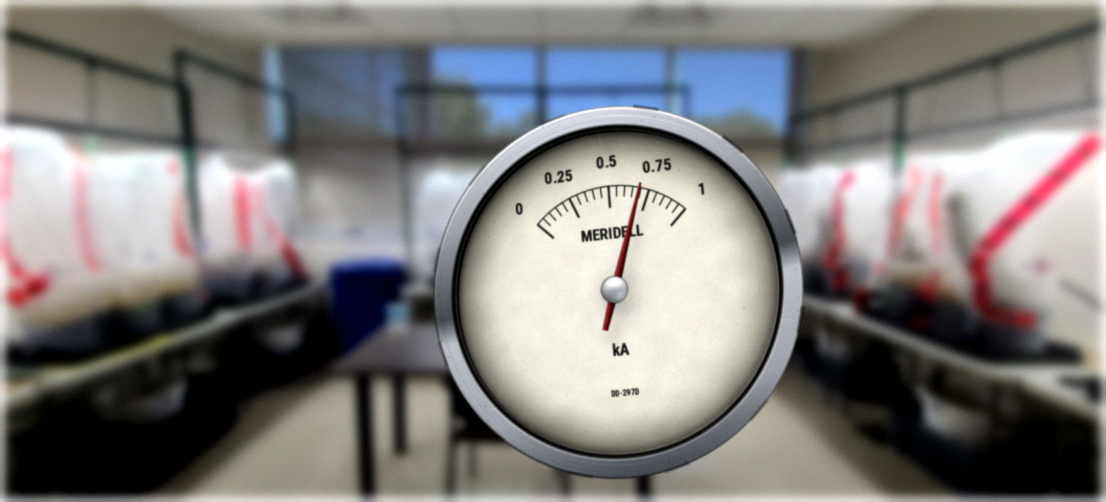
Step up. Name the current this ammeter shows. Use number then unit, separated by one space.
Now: 0.7 kA
